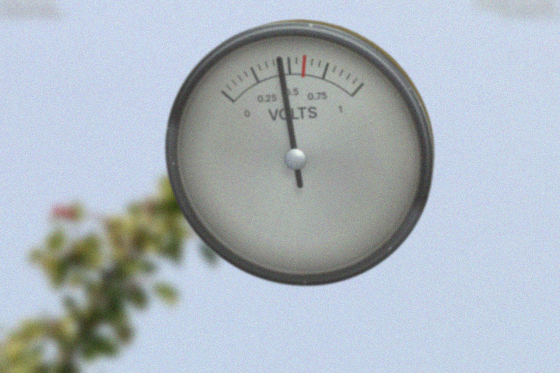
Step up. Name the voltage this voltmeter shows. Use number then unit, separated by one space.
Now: 0.45 V
